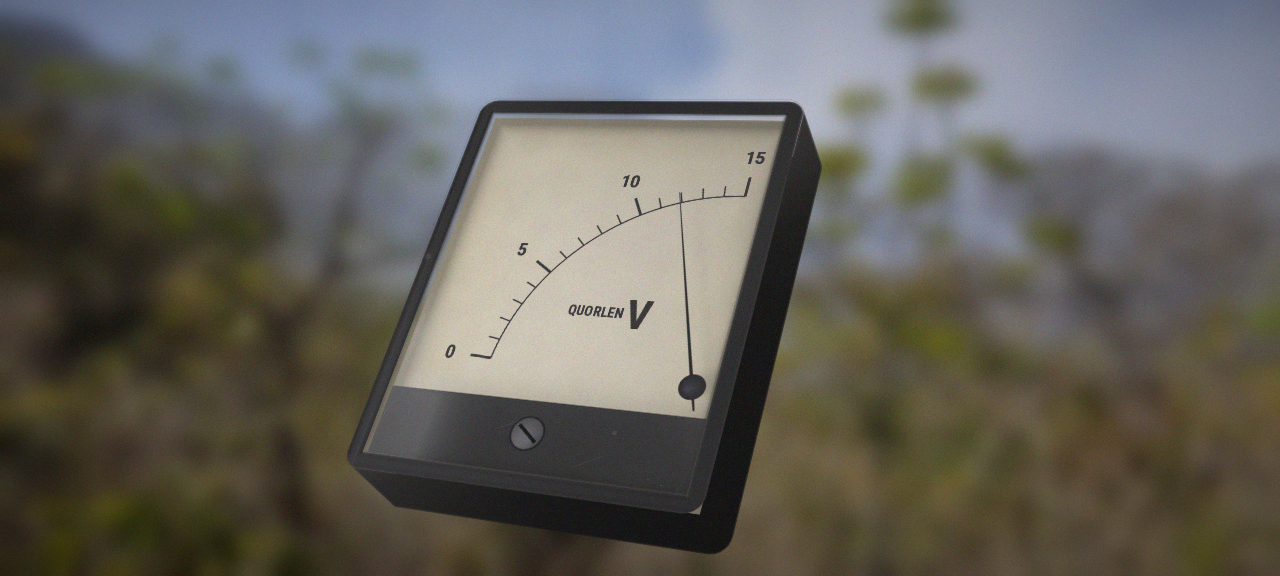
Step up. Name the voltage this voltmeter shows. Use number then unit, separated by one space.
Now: 12 V
